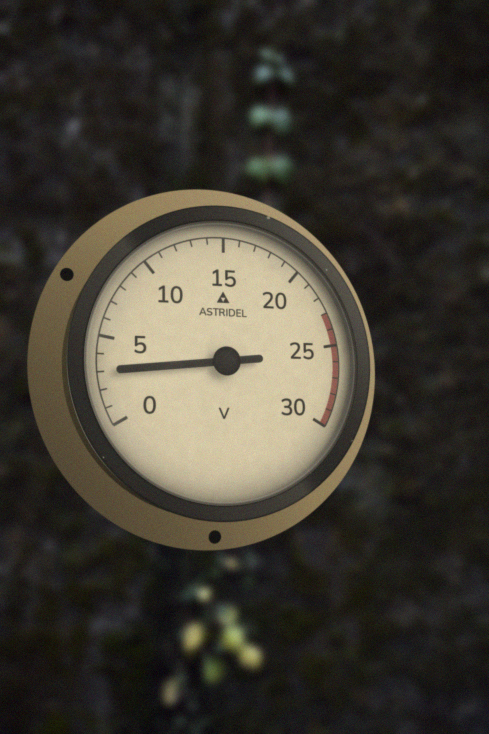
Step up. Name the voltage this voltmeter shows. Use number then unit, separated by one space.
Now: 3 V
